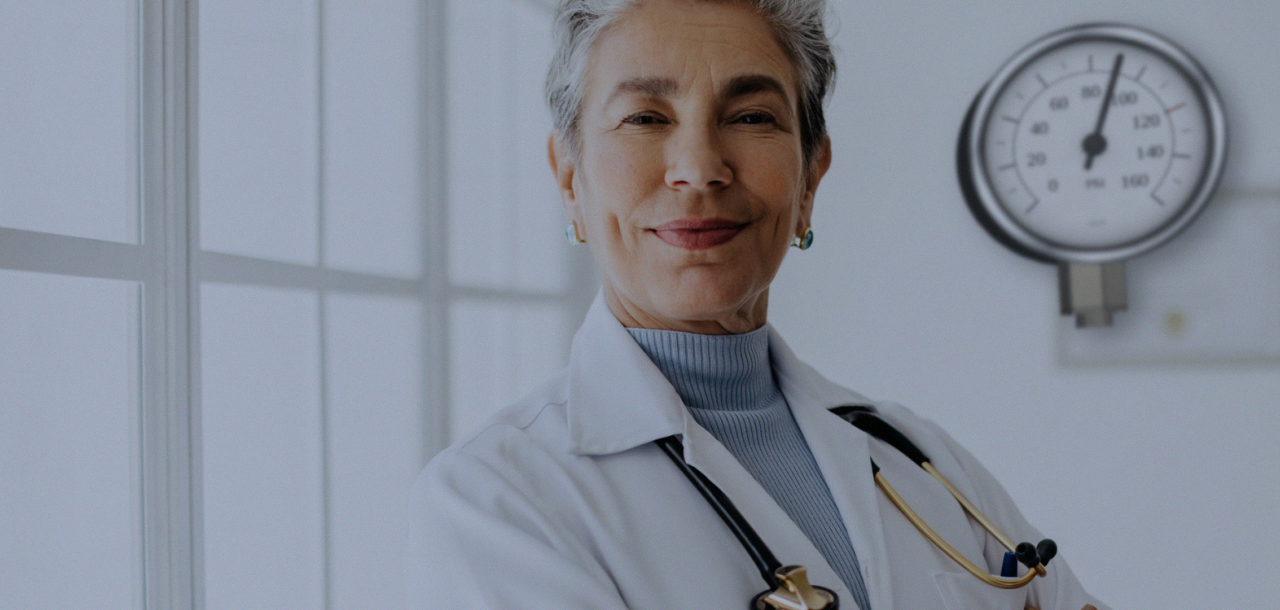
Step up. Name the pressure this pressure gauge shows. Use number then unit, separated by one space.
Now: 90 psi
